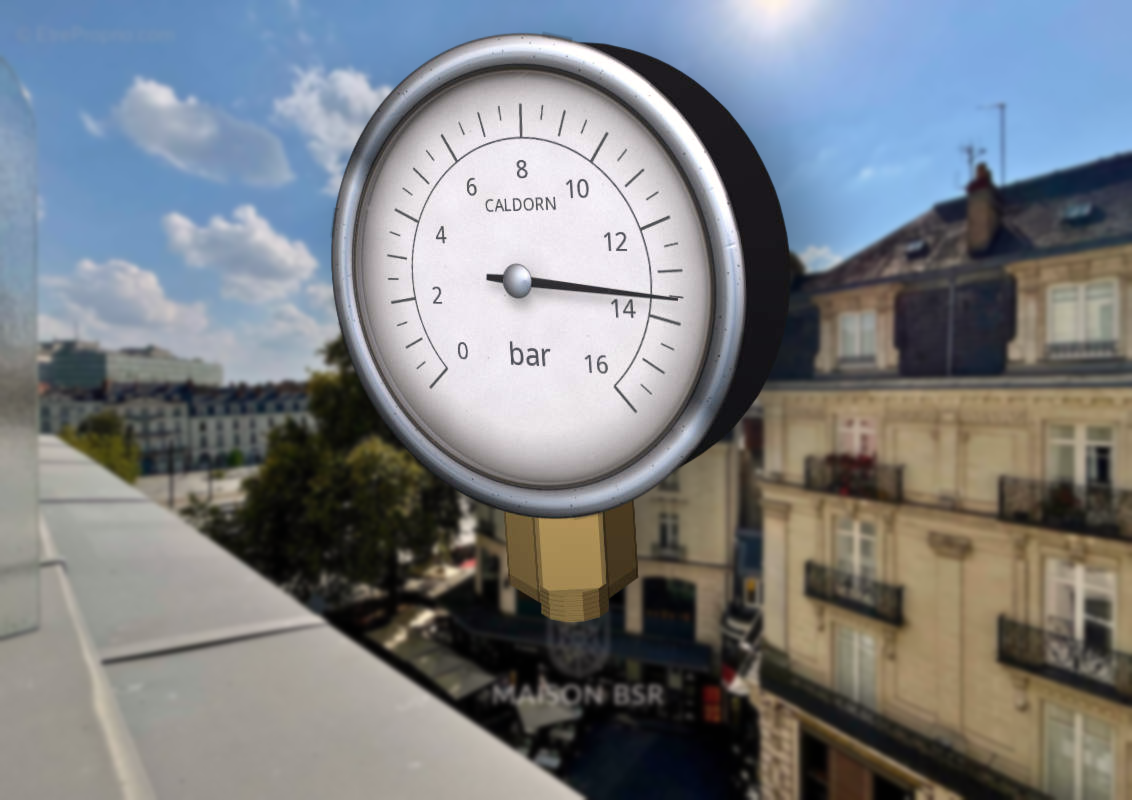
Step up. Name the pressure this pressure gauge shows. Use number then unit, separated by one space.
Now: 13.5 bar
